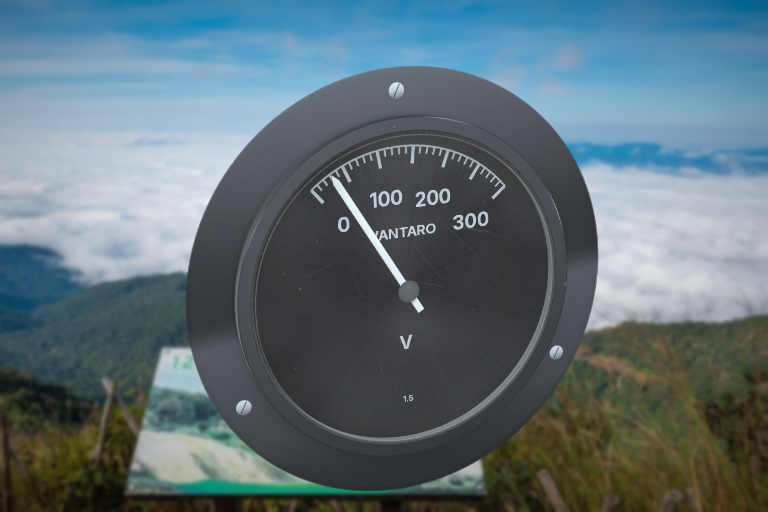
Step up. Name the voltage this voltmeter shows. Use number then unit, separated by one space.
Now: 30 V
